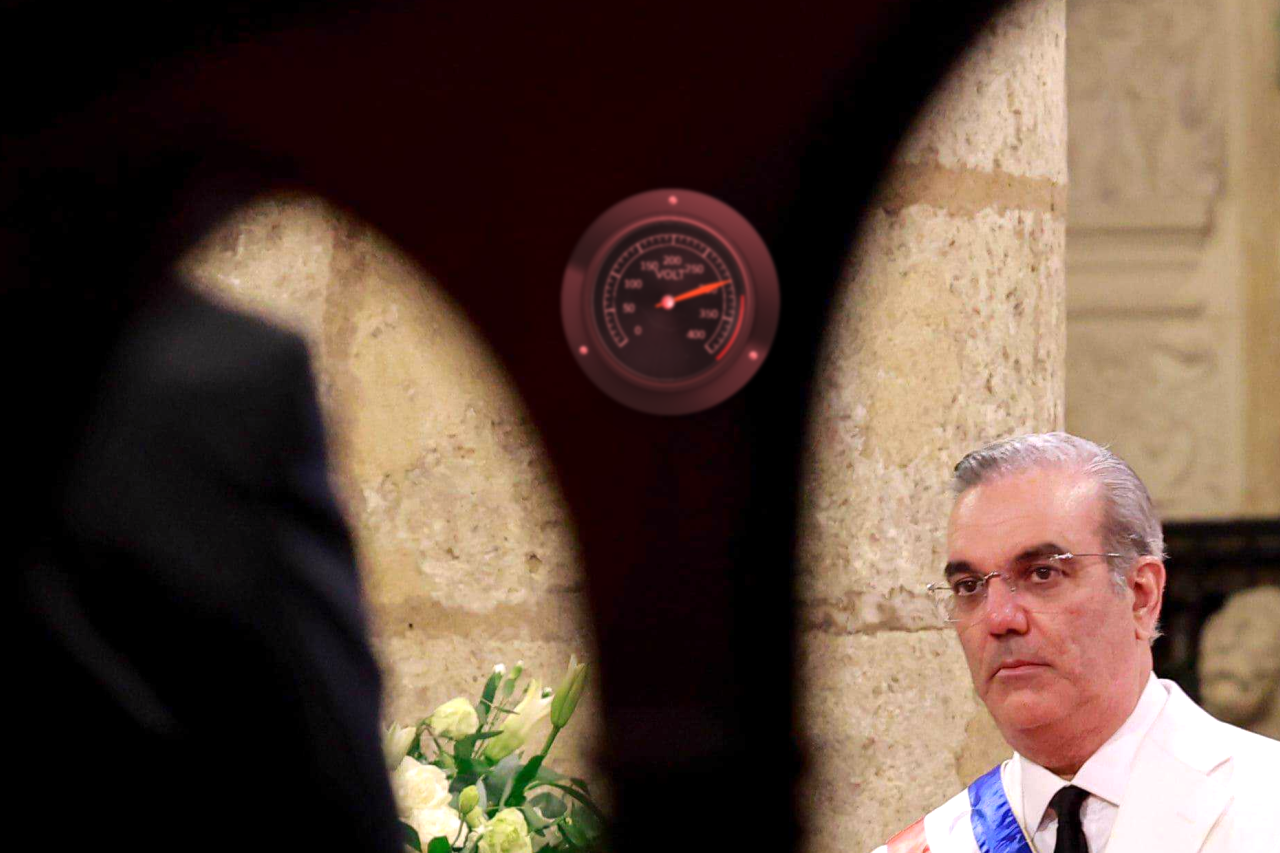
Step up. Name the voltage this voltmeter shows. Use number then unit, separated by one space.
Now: 300 V
